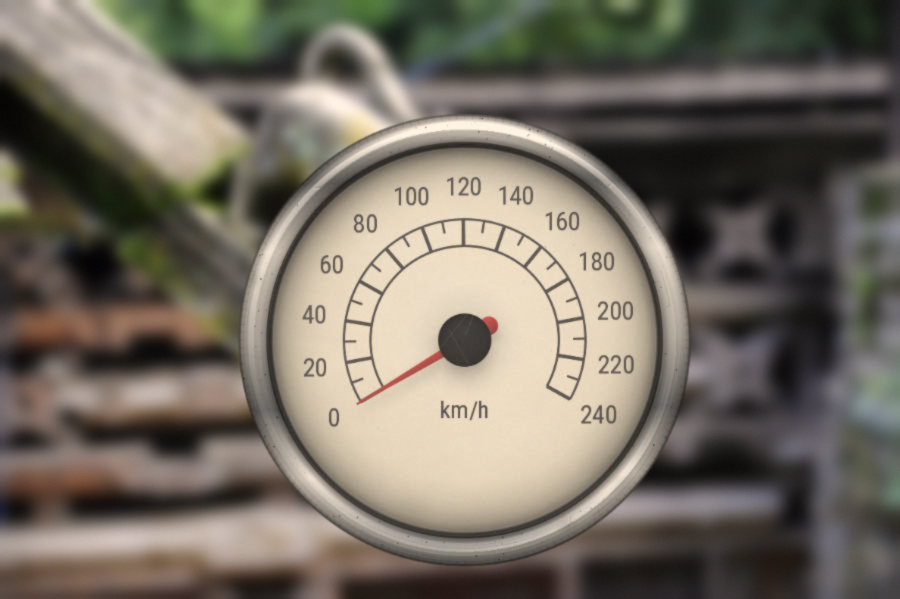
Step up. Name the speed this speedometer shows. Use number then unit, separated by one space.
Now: 0 km/h
